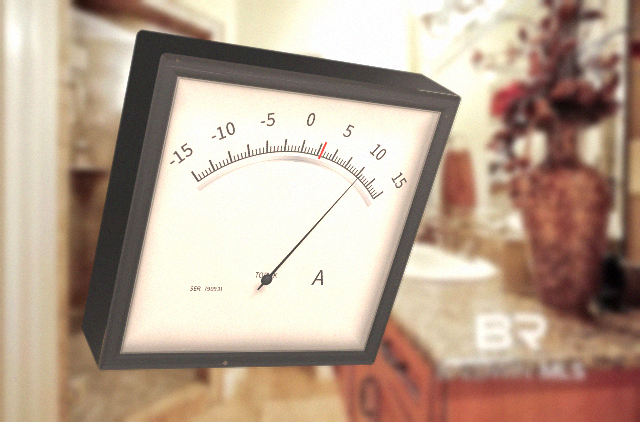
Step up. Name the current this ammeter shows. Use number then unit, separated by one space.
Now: 10 A
